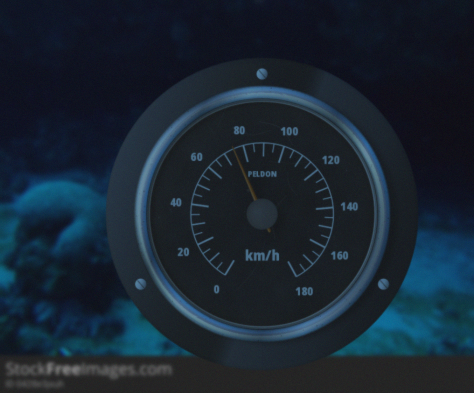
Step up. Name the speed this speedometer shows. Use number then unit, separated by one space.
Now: 75 km/h
